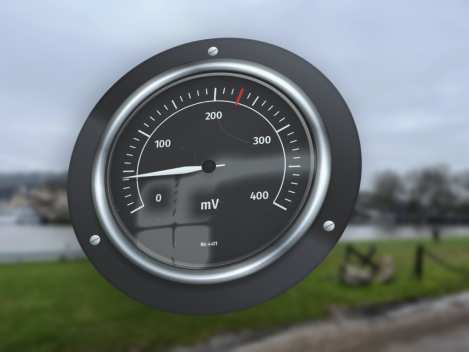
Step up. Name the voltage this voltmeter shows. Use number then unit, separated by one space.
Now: 40 mV
